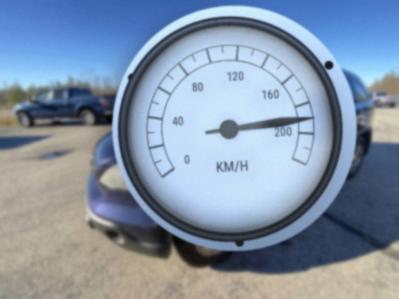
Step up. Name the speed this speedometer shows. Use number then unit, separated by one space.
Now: 190 km/h
